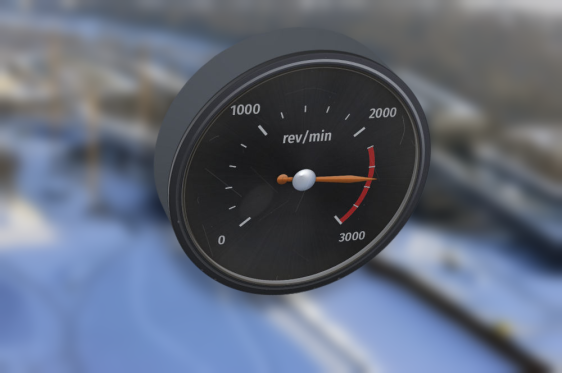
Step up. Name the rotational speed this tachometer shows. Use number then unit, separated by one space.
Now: 2500 rpm
